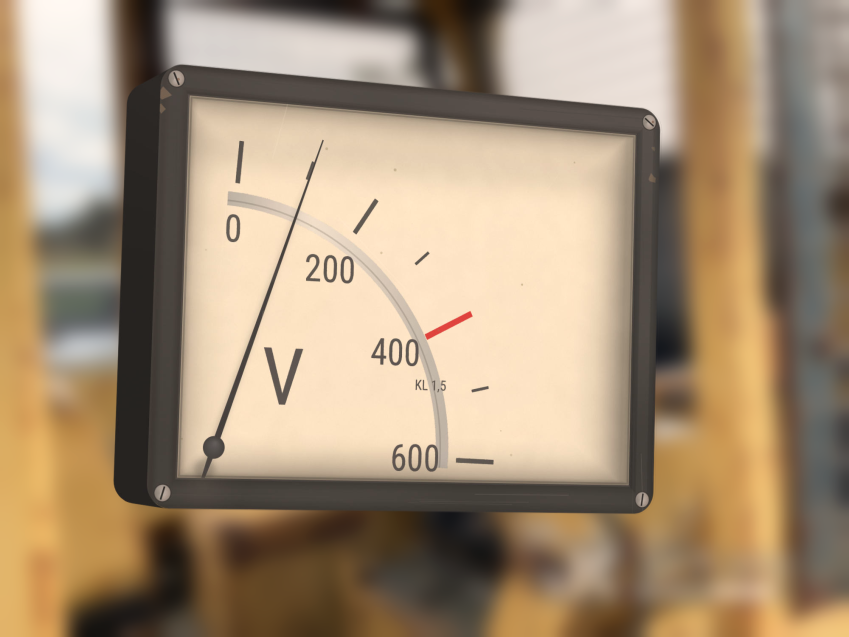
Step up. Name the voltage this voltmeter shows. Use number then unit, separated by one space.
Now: 100 V
